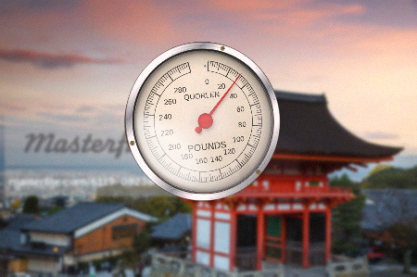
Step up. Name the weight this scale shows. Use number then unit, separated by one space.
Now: 30 lb
